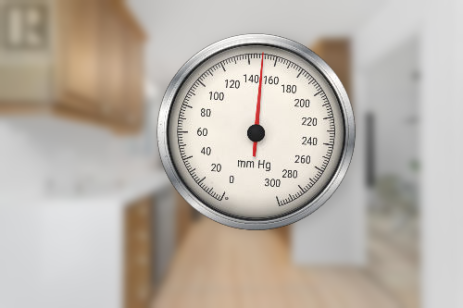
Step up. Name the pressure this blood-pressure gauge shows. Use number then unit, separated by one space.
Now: 150 mmHg
